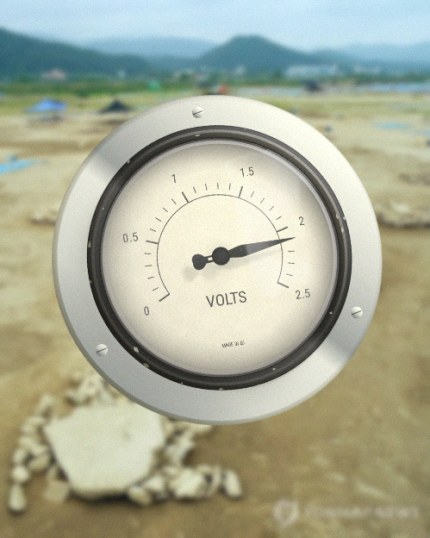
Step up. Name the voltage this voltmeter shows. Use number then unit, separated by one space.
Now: 2.1 V
